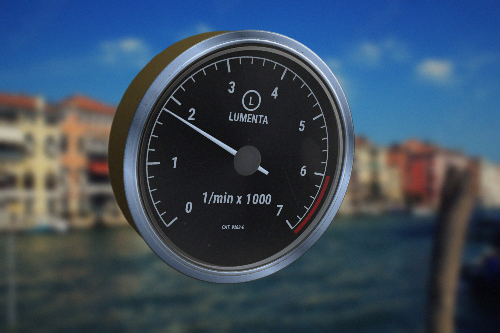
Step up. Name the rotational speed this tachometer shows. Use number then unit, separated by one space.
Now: 1800 rpm
